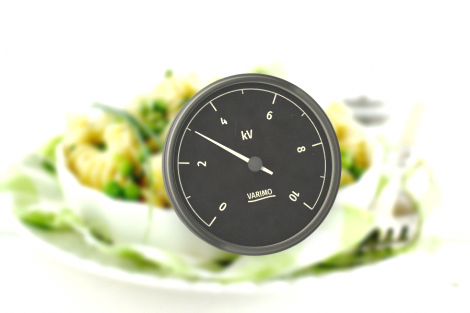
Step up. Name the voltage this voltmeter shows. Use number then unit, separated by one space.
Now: 3 kV
